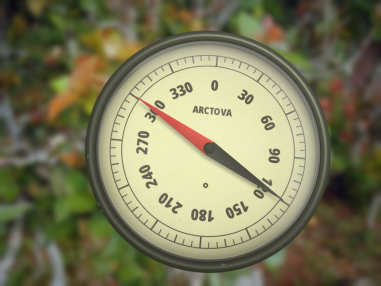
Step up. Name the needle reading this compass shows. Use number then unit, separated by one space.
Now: 300 °
